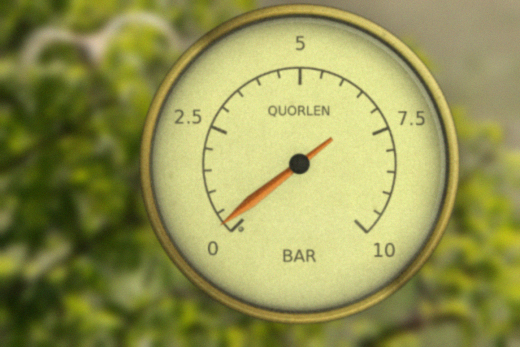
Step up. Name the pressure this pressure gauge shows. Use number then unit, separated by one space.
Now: 0.25 bar
